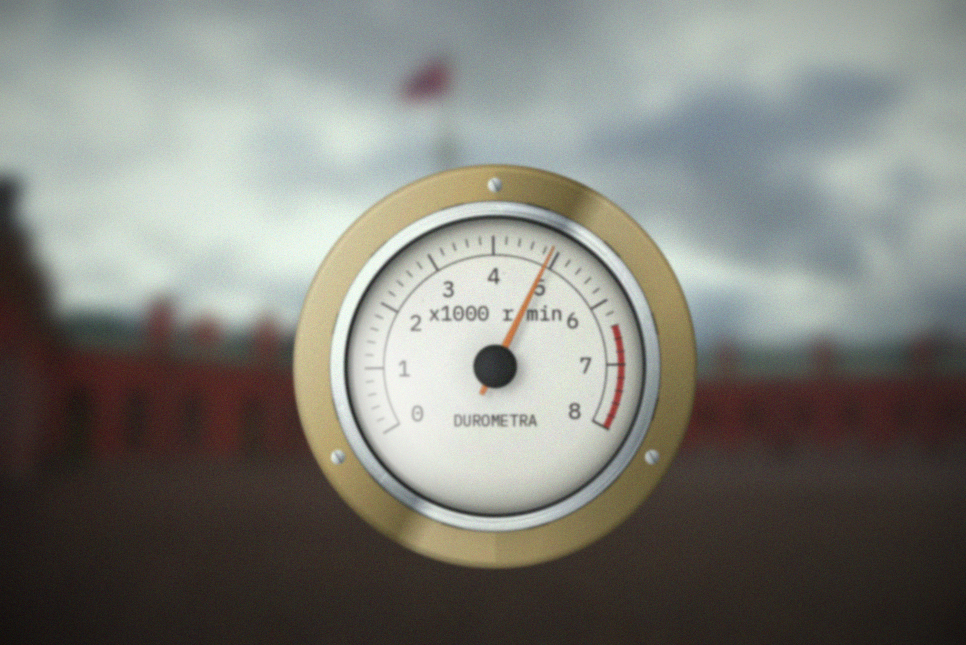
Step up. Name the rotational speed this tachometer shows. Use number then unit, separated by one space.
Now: 4900 rpm
